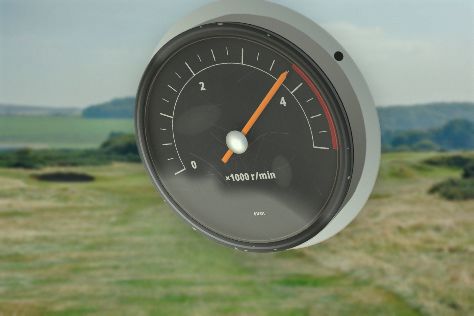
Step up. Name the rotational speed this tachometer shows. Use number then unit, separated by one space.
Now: 3750 rpm
